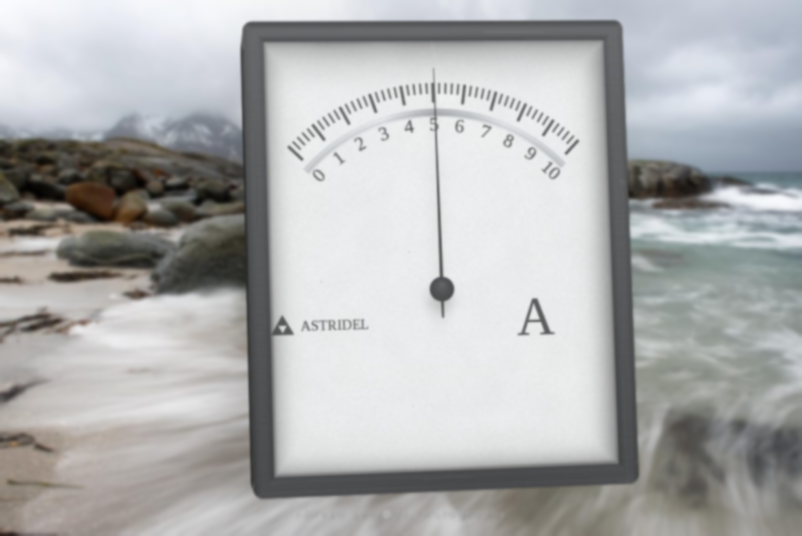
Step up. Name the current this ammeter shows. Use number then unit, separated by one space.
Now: 5 A
